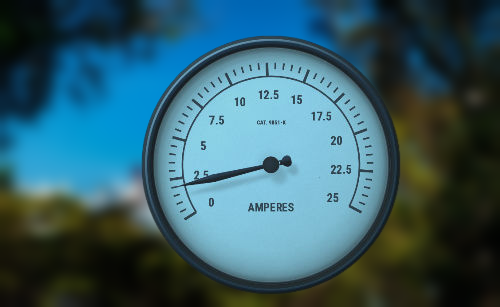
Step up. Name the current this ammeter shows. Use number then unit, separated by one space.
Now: 2 A
